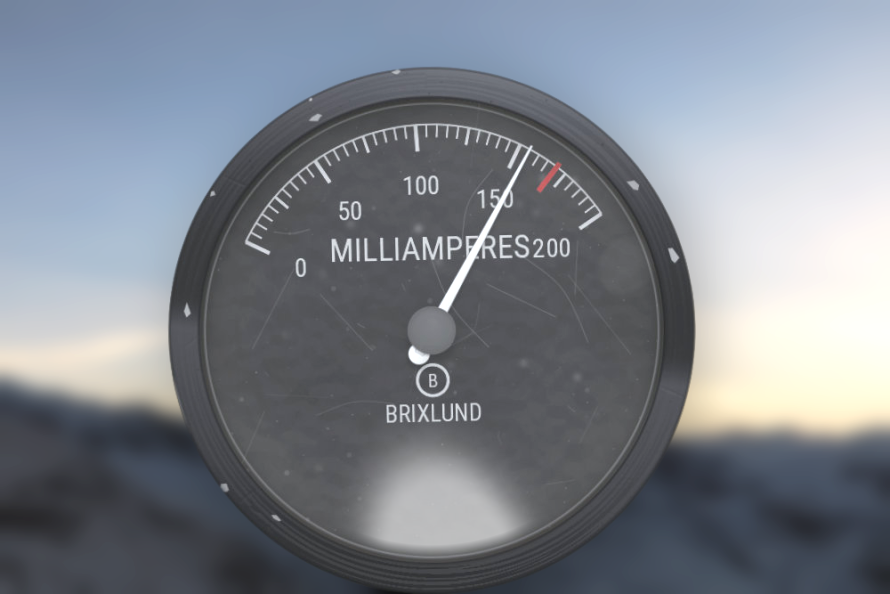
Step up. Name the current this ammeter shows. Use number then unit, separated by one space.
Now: 155 mA
